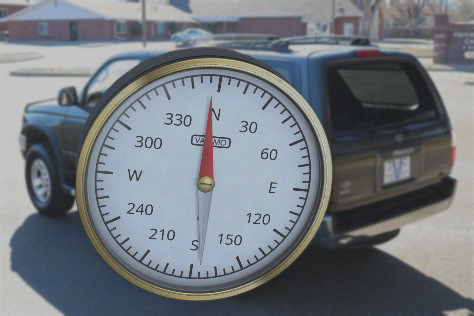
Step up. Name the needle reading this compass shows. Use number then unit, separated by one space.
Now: 355 °
